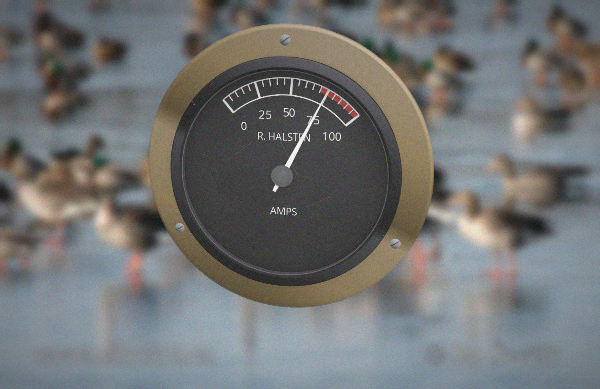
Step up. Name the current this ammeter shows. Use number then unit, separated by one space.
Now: 75 A
